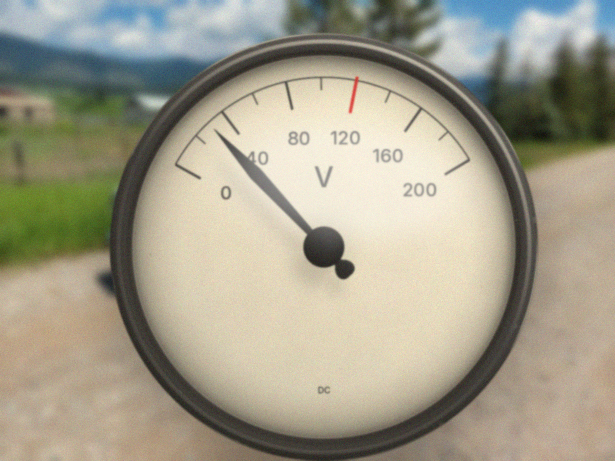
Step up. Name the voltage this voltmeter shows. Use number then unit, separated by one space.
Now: 30 V
